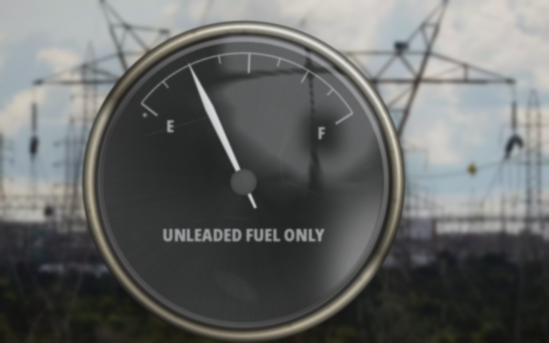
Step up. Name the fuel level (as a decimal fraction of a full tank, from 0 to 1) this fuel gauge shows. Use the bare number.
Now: 0.25
